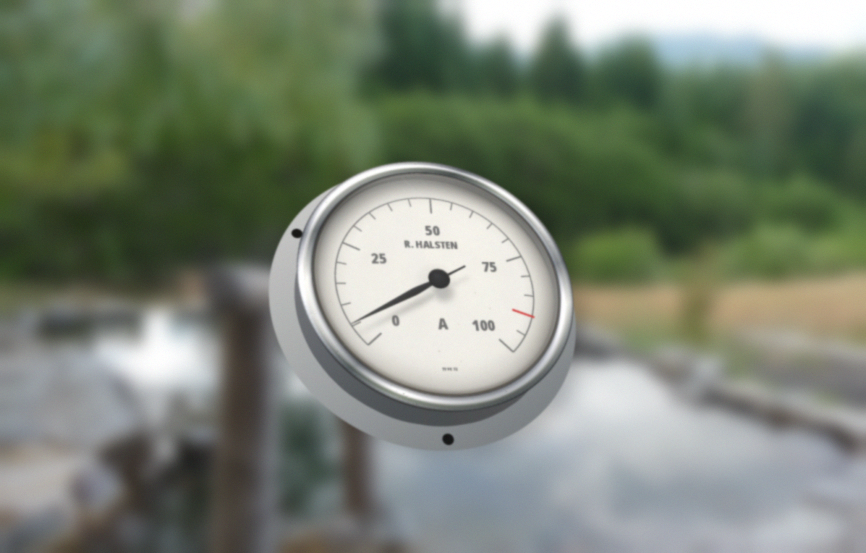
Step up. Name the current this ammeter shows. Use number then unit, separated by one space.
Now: 5 A
